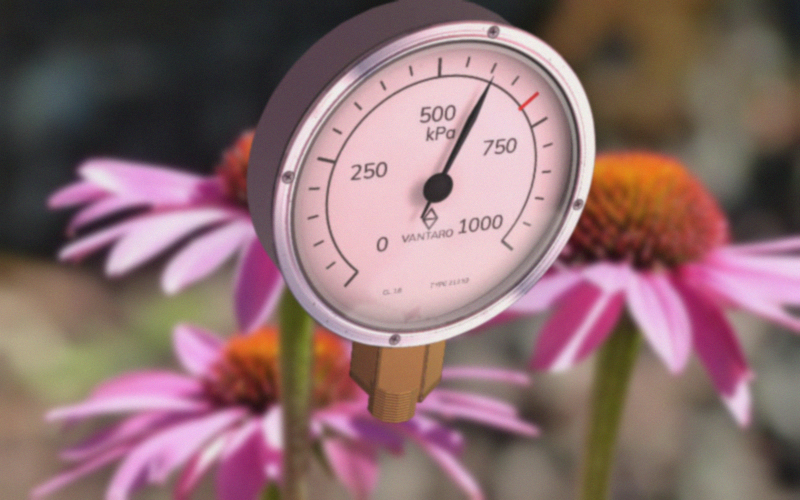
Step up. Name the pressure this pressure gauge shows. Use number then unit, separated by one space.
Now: 600 kPa
